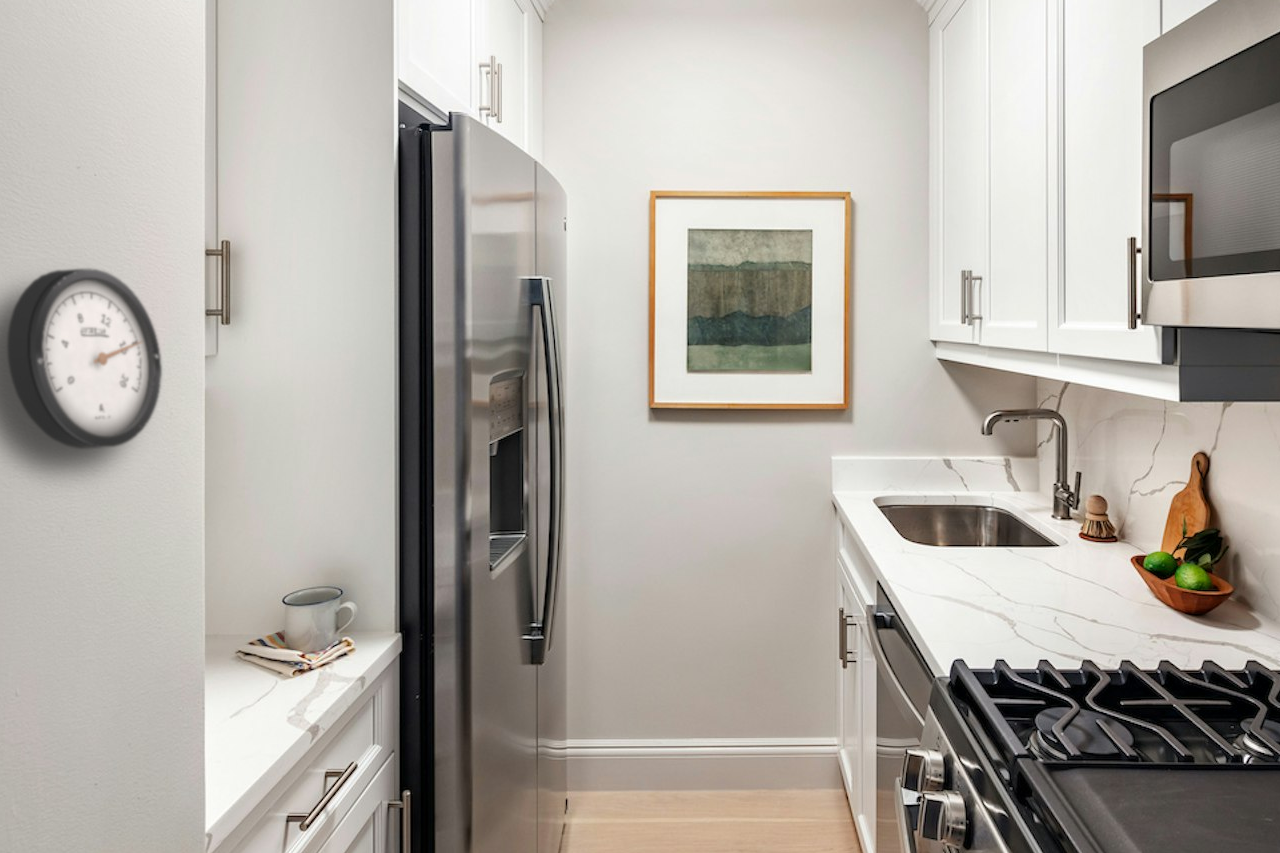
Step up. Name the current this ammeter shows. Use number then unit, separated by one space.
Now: 16 A
